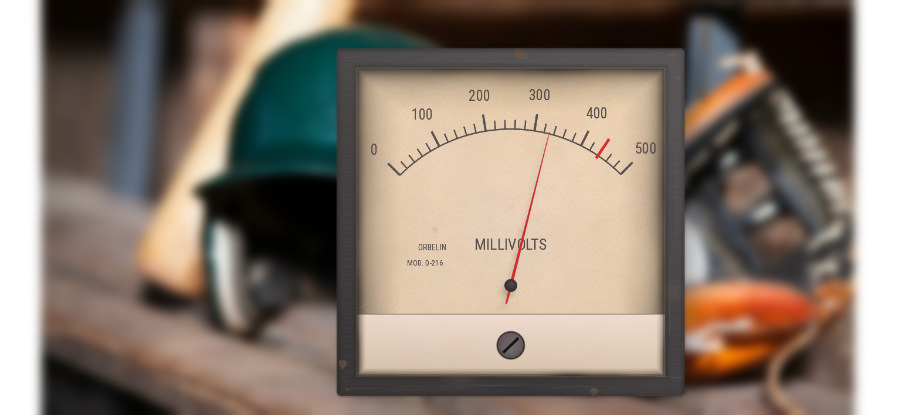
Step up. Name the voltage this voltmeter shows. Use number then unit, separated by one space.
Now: 330 mV
